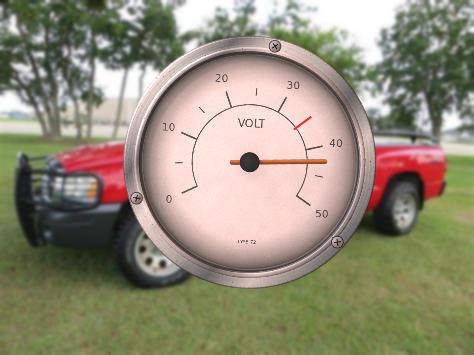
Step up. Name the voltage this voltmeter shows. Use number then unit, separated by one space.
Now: 42.5 V
